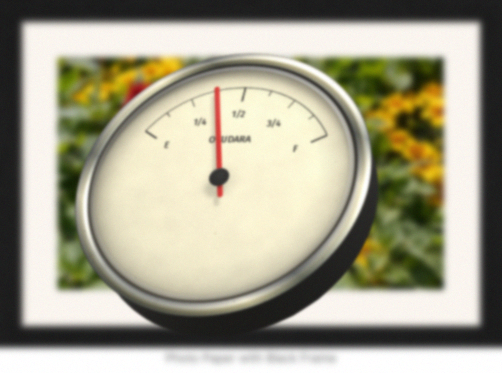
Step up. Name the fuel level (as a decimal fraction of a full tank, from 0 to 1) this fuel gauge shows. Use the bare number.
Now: 0.375
